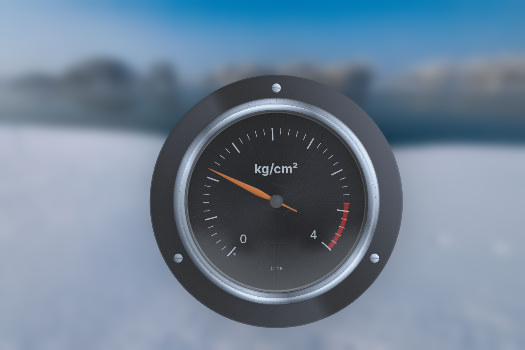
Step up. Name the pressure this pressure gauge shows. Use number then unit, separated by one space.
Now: 1.1 kg/cm²
